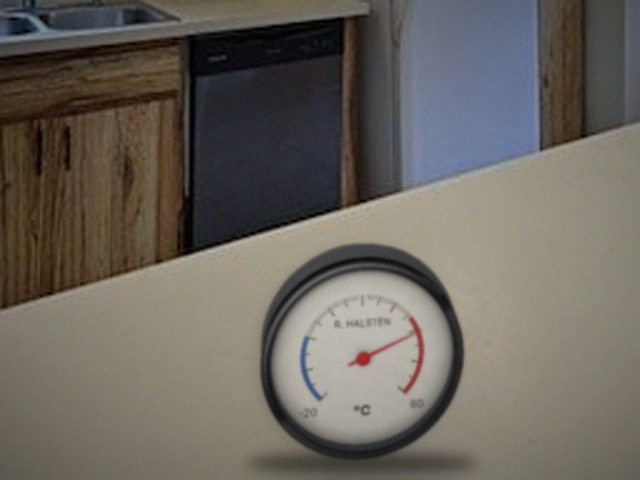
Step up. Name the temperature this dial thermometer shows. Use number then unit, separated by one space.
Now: 40 °C
